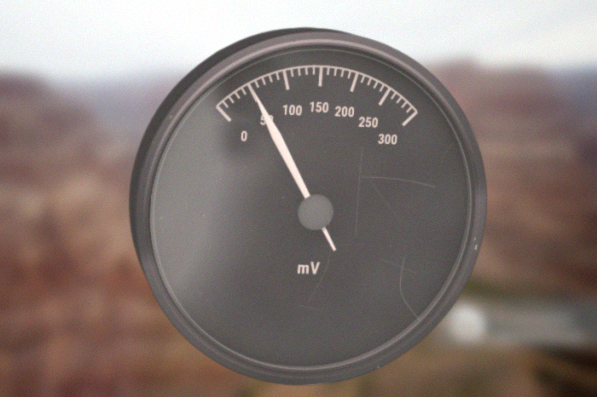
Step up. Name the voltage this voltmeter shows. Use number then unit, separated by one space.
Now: 50 mV
